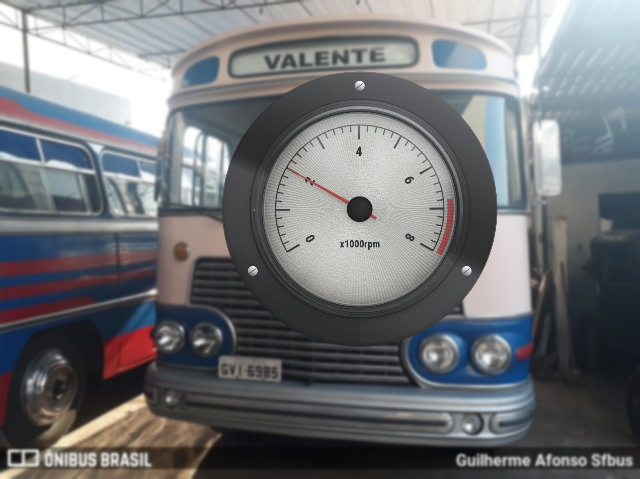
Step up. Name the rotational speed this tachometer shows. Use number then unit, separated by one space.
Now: 2000 rpm
